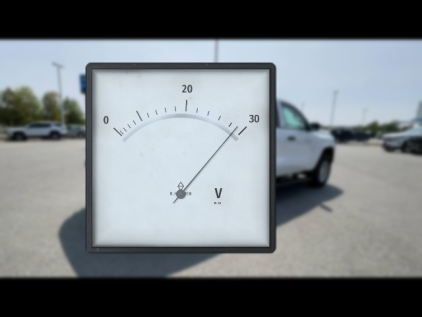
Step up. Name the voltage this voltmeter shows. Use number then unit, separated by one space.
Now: 29 V
